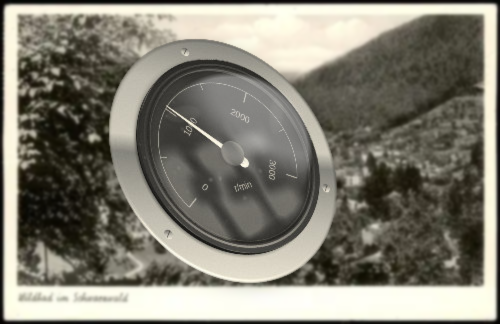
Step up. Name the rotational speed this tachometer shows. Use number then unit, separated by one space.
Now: 1000 rpm
